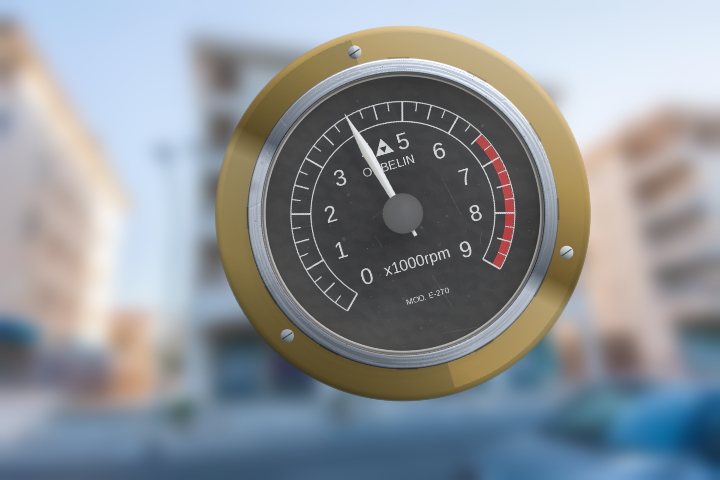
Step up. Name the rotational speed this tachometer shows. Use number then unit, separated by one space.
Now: 4000 rpm
